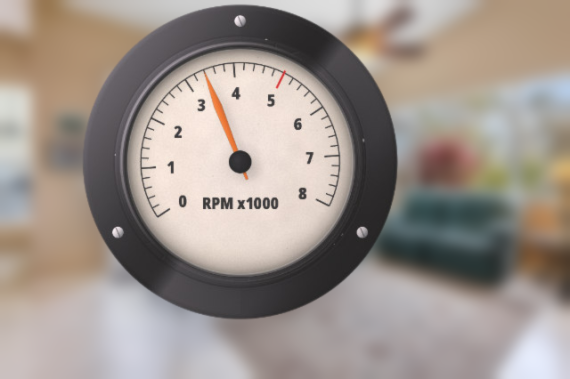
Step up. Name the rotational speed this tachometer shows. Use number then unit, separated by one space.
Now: 3400 rpm
